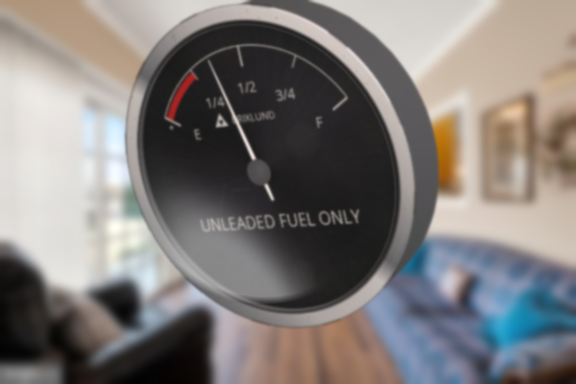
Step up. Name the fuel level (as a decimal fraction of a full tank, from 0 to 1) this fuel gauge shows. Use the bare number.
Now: 0.375
